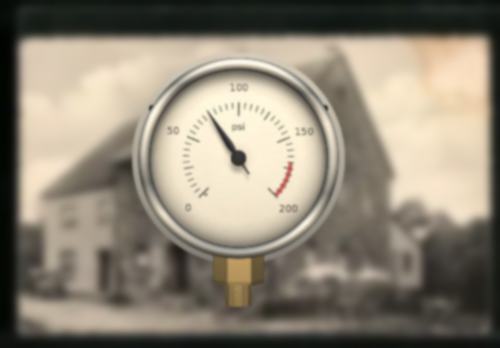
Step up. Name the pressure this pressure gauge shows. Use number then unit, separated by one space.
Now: 75 psi
